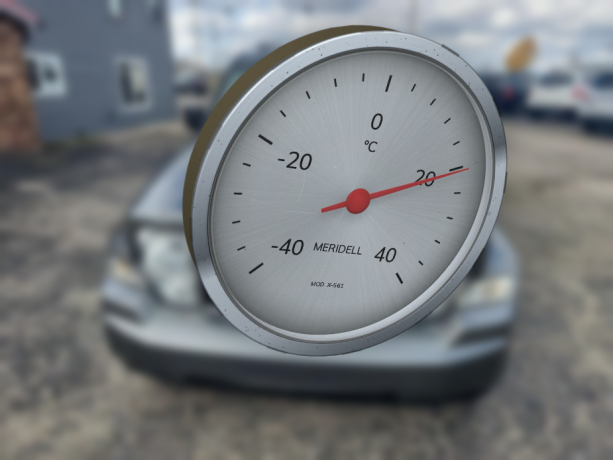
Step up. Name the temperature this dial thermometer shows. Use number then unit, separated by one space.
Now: 20 °C
